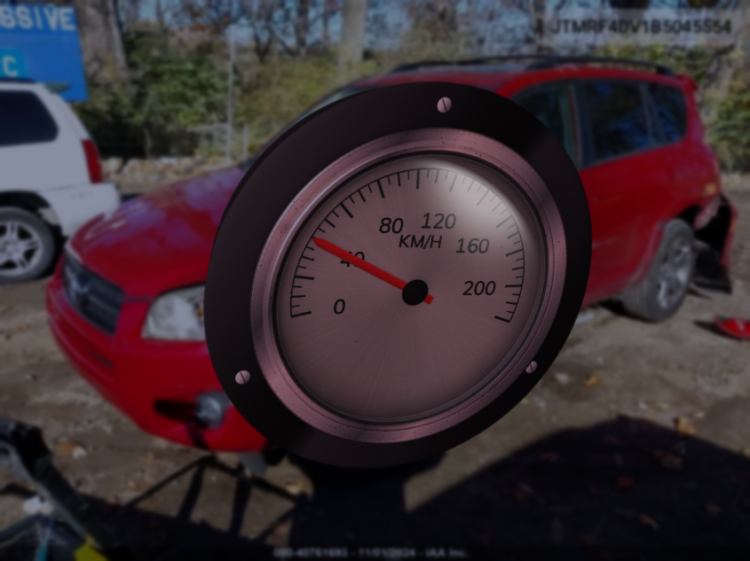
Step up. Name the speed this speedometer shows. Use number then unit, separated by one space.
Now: 40 km/h
